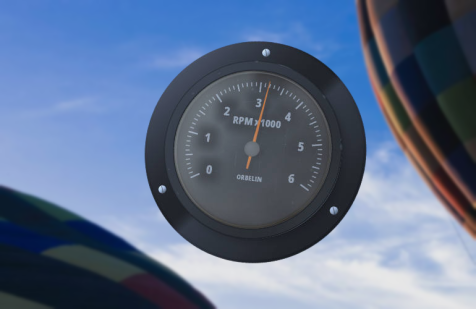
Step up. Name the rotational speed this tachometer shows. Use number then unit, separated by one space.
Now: 3200 rpm
